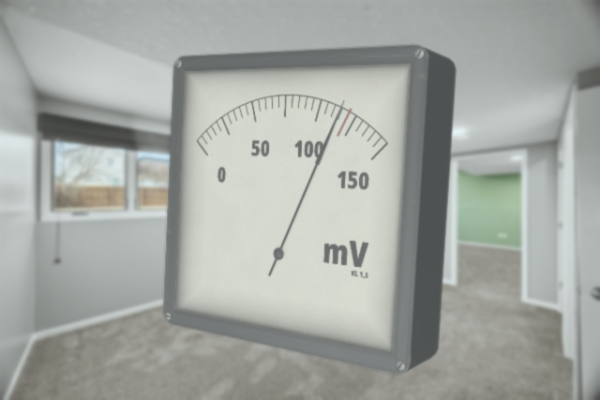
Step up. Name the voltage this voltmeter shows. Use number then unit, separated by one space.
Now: 115 mV
